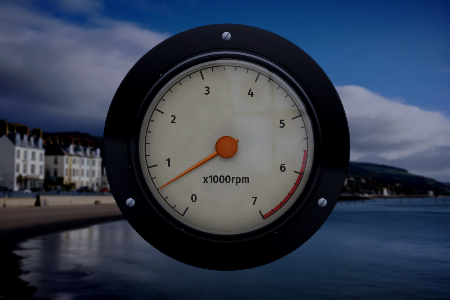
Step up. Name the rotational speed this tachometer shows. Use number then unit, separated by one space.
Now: 600 rpm
